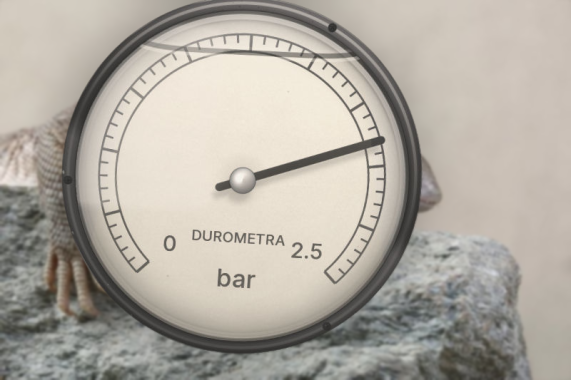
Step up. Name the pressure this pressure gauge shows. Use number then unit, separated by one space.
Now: 1.9 bar
